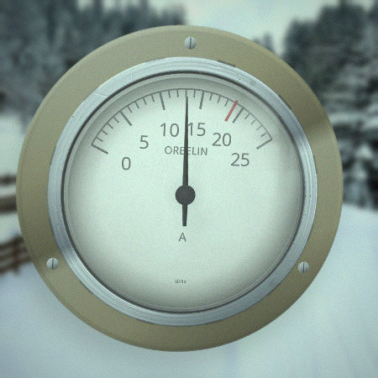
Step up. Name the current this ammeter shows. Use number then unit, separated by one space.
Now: 13 A
